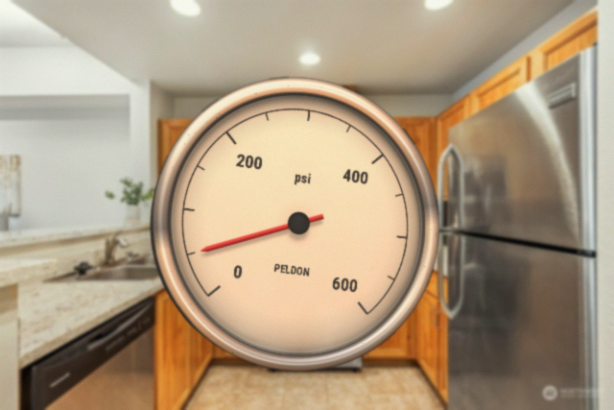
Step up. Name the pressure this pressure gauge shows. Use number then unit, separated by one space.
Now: 50 psi
